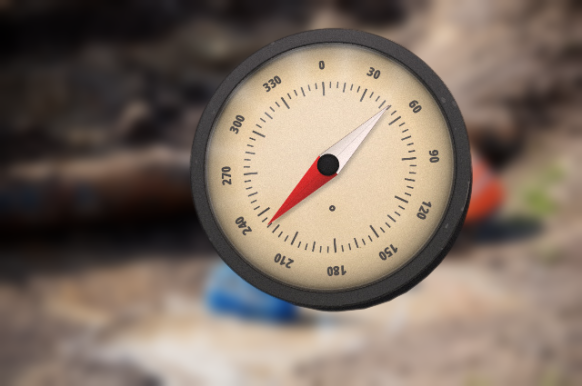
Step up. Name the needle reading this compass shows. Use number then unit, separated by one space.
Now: 230 °
